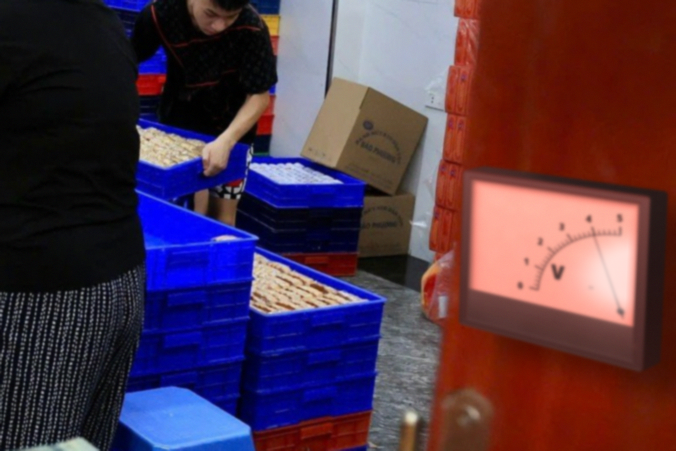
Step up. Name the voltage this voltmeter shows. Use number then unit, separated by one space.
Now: 4 V
